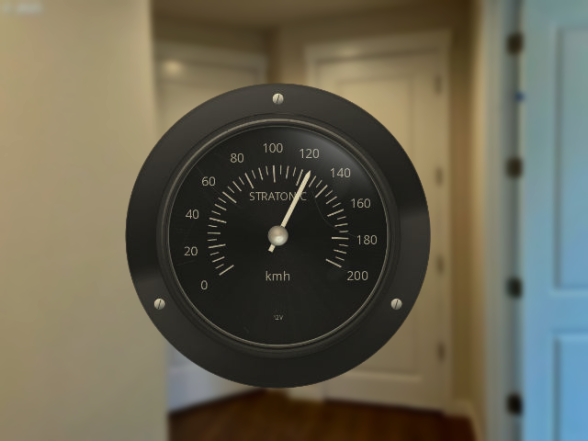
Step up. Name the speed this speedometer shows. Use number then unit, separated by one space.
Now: 125 km/h
